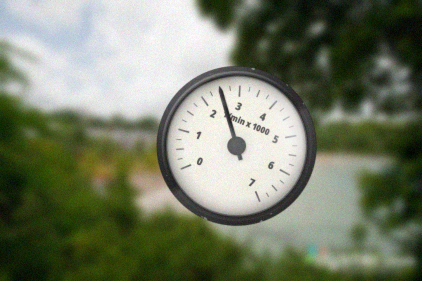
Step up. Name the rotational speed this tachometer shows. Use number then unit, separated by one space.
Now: 2500 rpm
